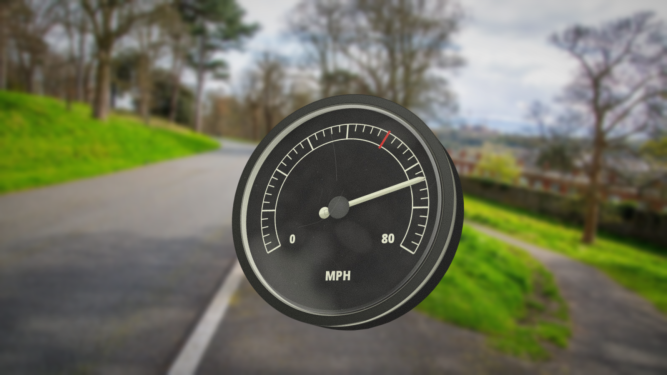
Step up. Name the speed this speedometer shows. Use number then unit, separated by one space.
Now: 64 mph
